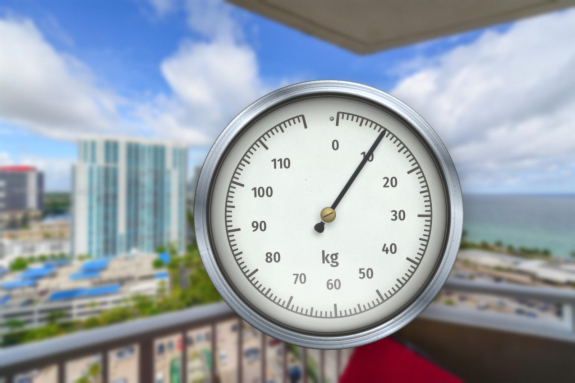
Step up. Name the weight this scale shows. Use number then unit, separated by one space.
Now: 10 kg
